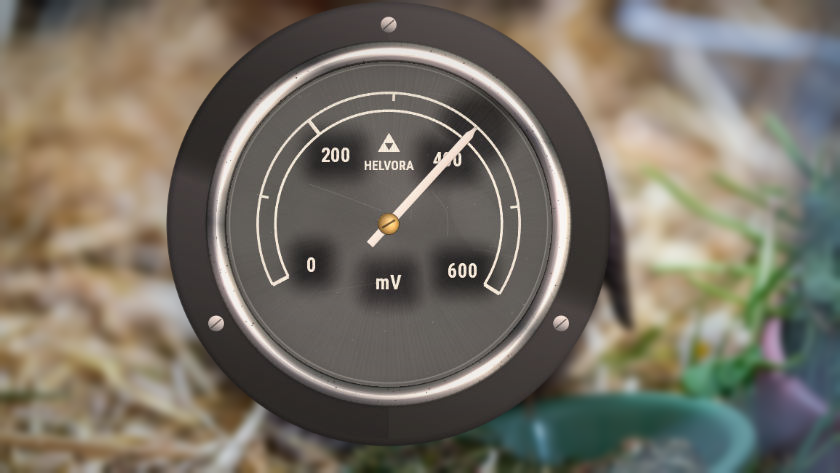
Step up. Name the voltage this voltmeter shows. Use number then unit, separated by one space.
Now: 400 mV
